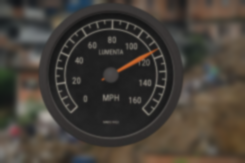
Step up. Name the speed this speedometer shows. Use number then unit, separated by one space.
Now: 115 mph
